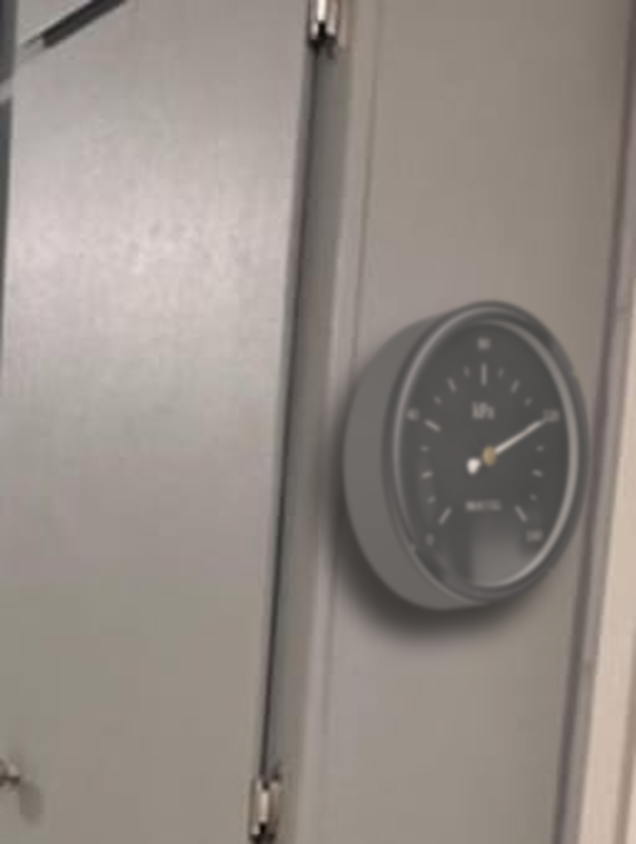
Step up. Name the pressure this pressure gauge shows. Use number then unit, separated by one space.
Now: 120 kPa
